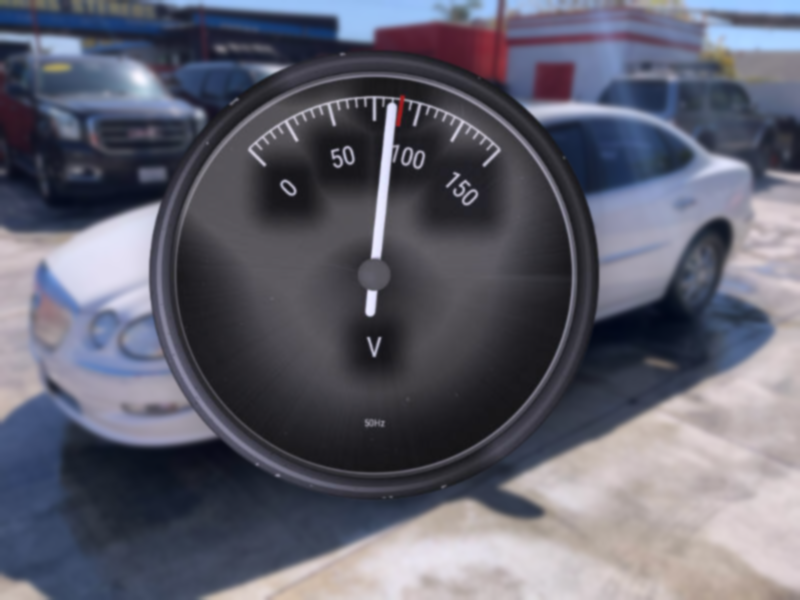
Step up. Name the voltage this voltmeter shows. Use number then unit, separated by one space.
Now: 85 V
